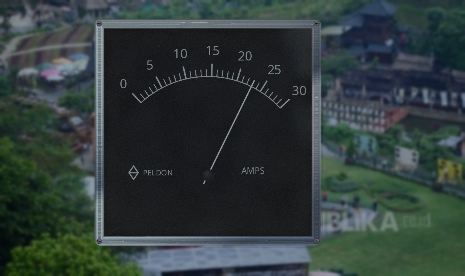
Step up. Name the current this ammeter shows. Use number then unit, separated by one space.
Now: 23 A
